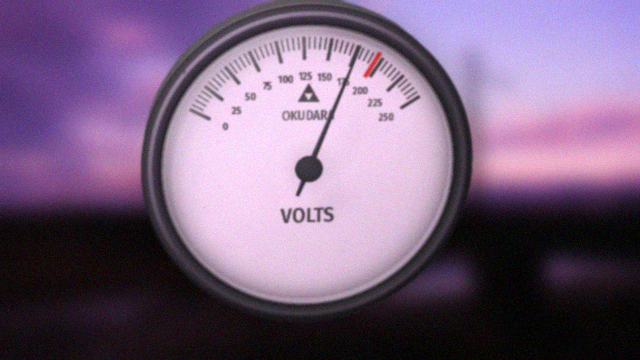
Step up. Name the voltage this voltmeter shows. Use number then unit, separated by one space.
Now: 175 V
